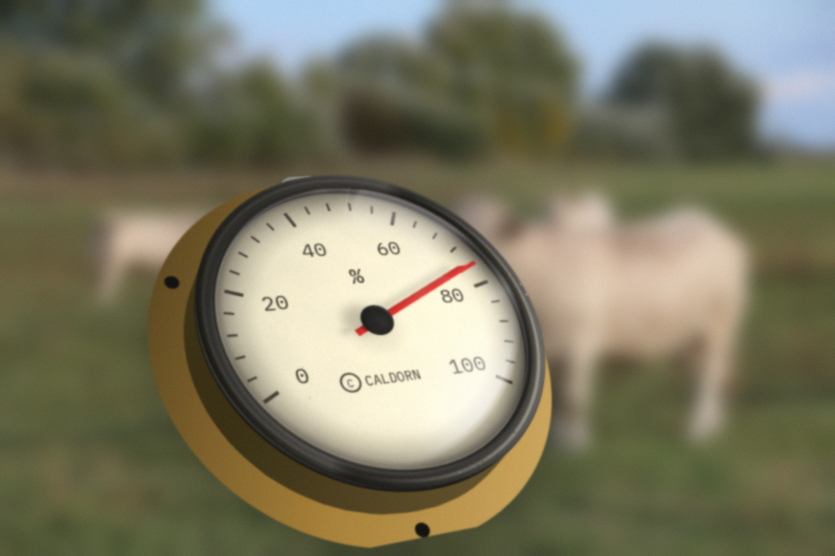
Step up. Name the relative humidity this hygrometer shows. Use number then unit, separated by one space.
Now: 76 %
